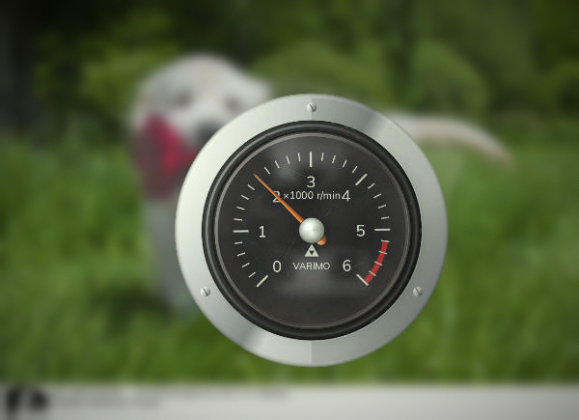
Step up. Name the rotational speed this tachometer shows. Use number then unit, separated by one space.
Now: 2000 rpm
